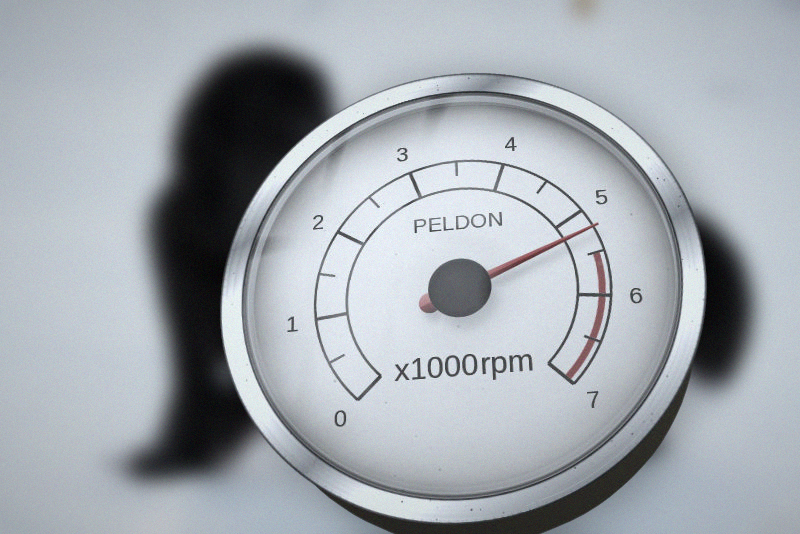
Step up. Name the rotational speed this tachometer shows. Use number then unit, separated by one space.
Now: 5250 rpm
